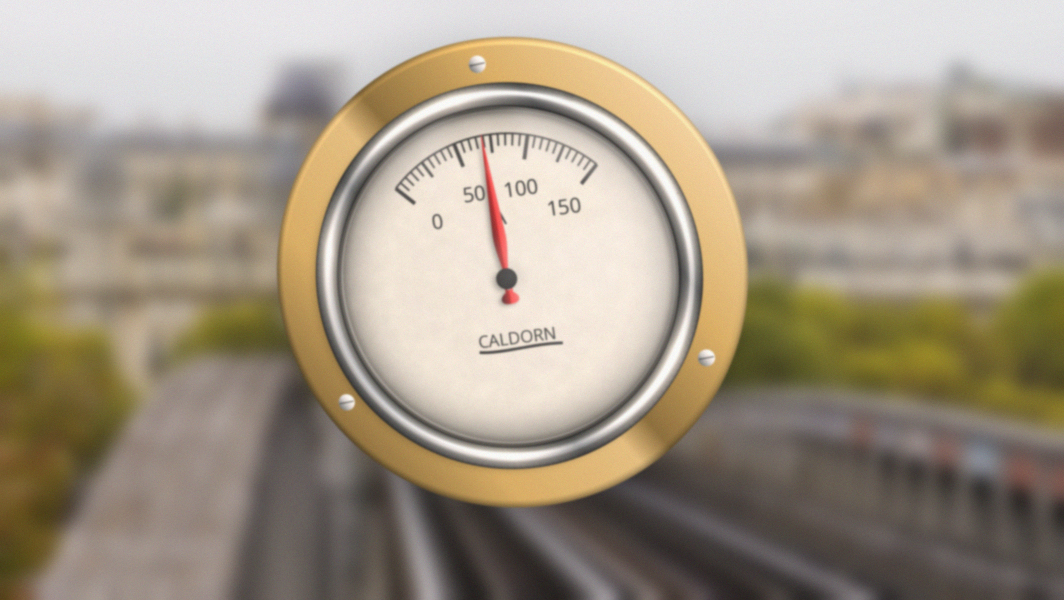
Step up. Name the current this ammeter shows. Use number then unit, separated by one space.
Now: 70 A
